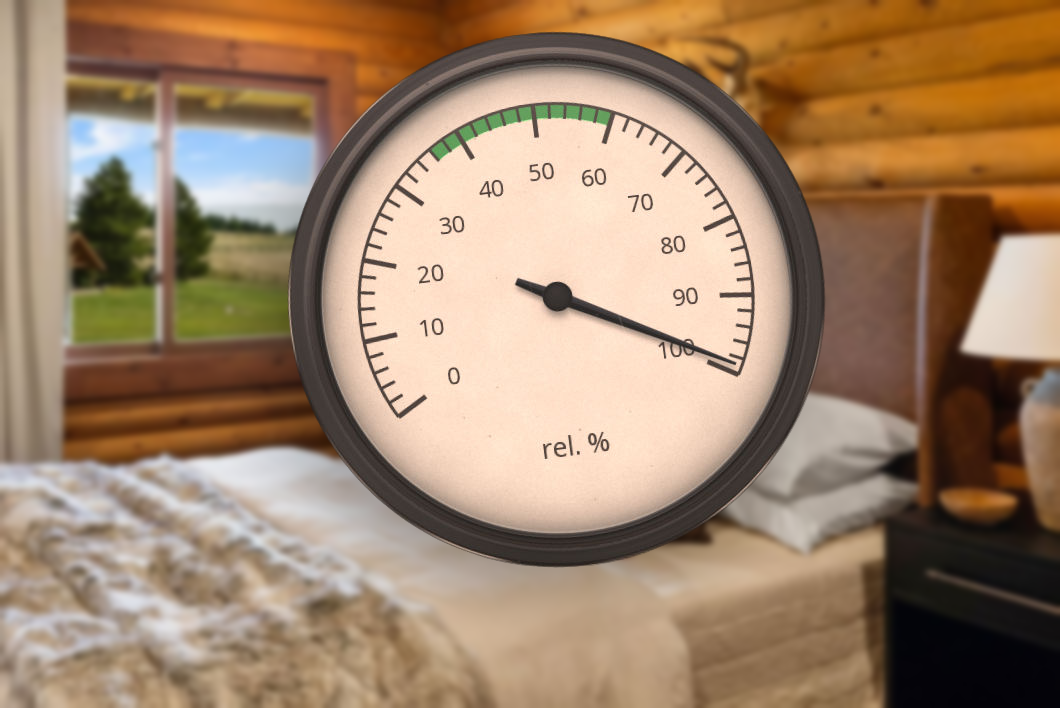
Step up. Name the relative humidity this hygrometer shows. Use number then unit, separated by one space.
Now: 99 %
